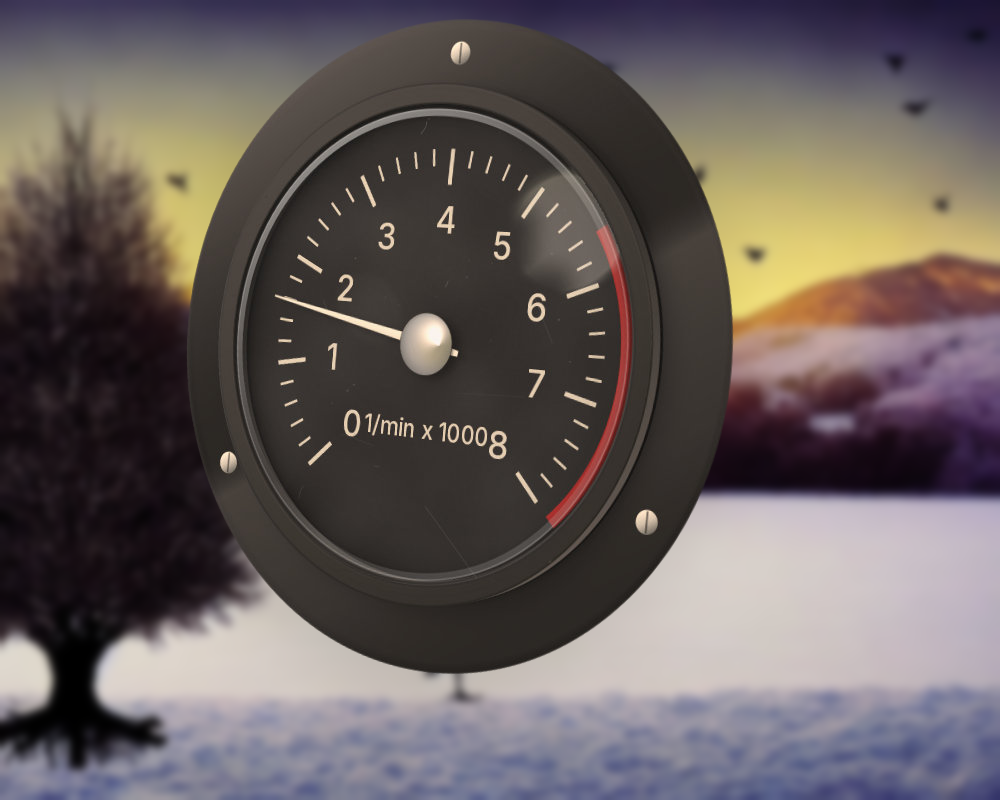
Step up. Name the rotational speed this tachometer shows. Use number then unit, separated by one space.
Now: 1600 rpm
